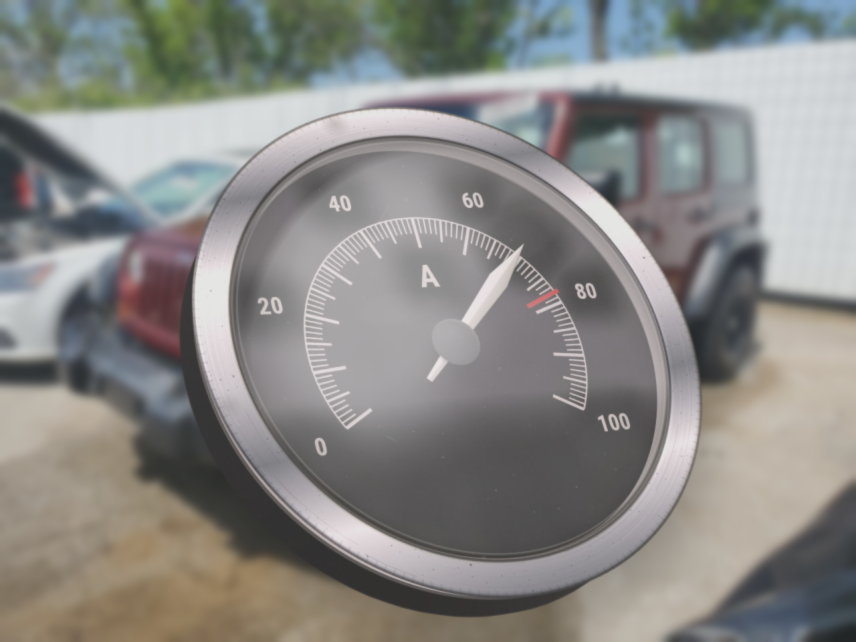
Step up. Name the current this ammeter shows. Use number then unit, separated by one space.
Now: 69 A
